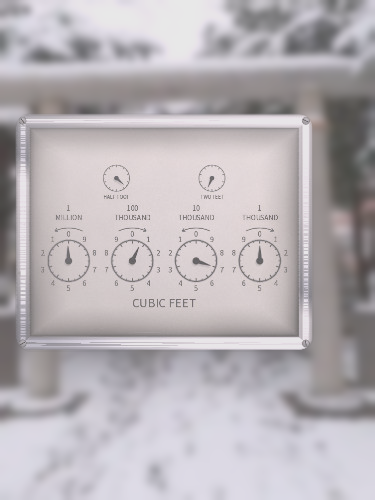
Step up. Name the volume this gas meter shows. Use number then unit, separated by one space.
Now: 7000 ft³
